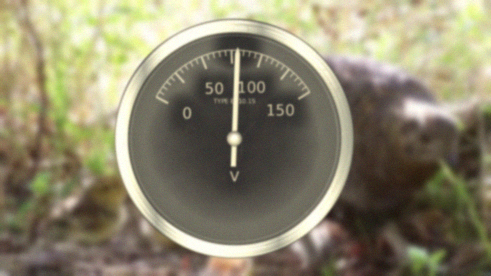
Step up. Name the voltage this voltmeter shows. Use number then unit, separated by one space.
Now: 80 V
